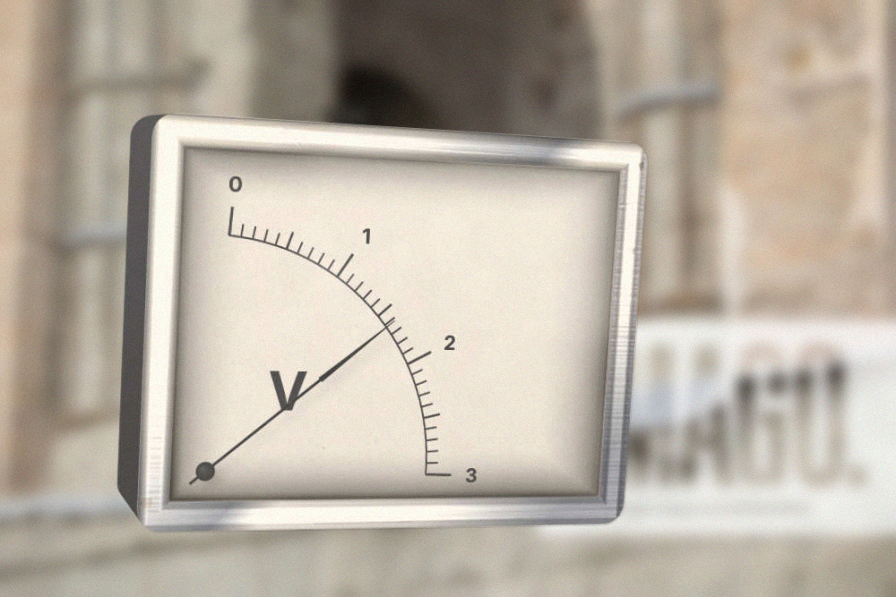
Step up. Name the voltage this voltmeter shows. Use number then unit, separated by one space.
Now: 1.6 V
